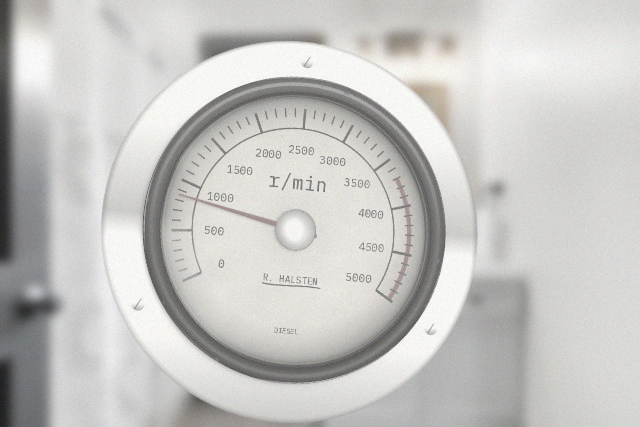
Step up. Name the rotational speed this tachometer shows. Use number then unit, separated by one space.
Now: 850 rpm
